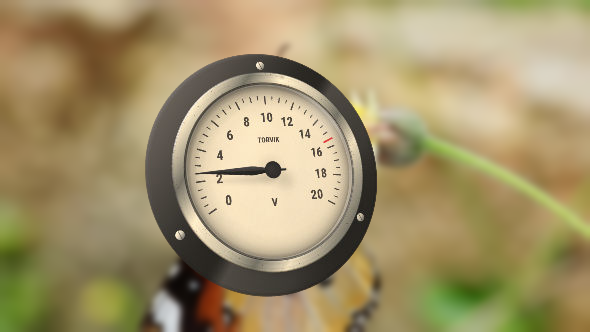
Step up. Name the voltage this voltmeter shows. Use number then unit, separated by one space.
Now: 2.5 V
